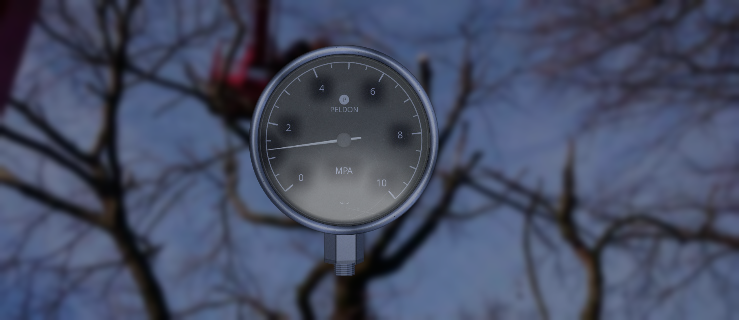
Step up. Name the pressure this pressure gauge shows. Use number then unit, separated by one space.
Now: 1.25 MPa
